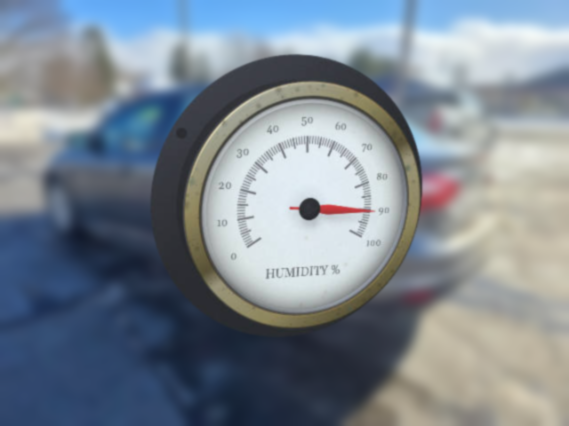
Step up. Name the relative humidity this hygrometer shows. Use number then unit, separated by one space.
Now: 90 %
